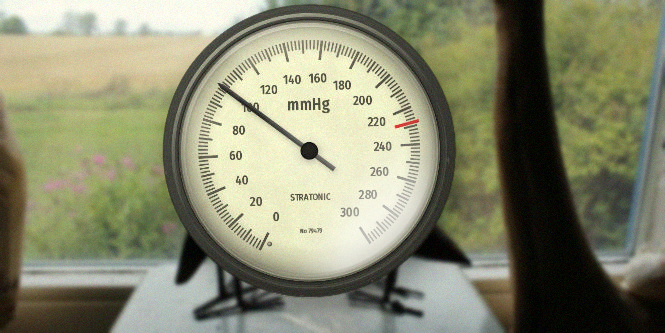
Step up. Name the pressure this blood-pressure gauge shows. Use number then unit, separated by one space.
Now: 100 mmHg
